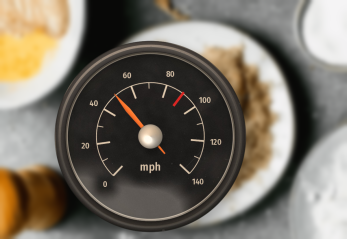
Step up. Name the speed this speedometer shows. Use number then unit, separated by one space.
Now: 50 mph
